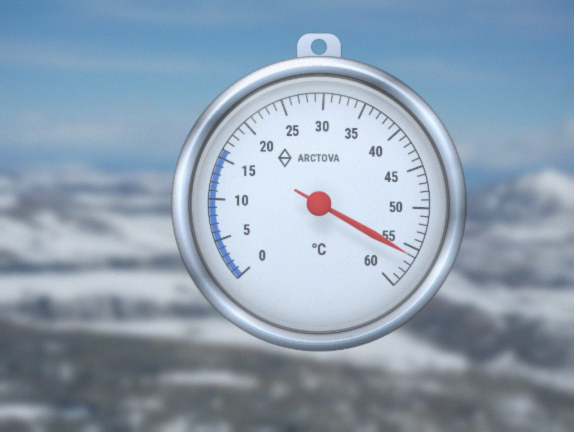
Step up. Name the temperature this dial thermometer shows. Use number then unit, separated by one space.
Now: 56 °C
